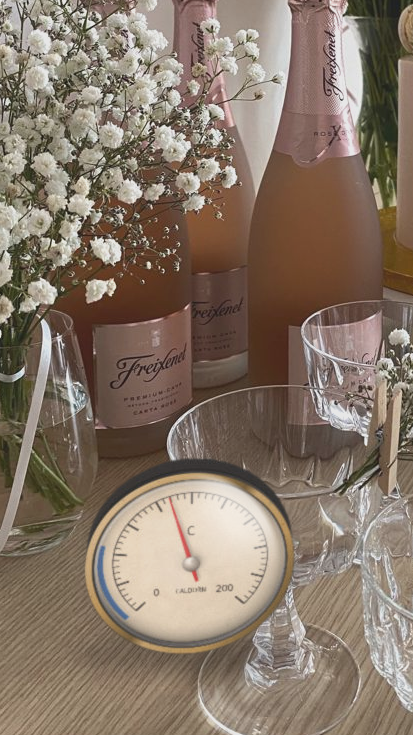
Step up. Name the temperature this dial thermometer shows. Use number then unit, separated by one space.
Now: 88 °C
